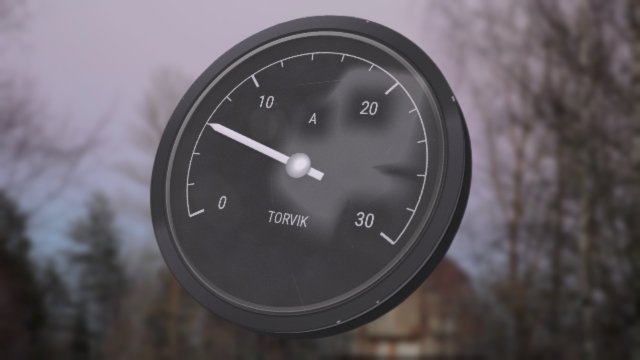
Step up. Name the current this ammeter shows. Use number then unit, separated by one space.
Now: 6 A
